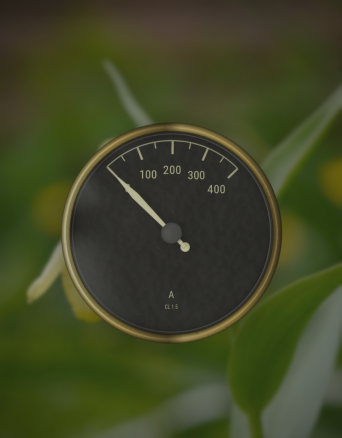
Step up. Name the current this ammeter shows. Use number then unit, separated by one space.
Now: 0 A
